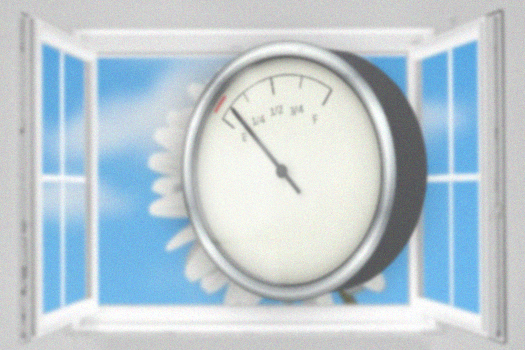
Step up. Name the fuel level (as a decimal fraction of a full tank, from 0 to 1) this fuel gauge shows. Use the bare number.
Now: 0.125
